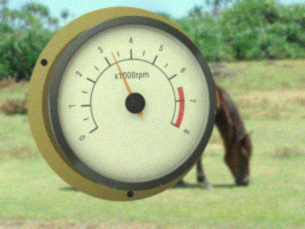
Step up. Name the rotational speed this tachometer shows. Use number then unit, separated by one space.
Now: 3250 rpm
